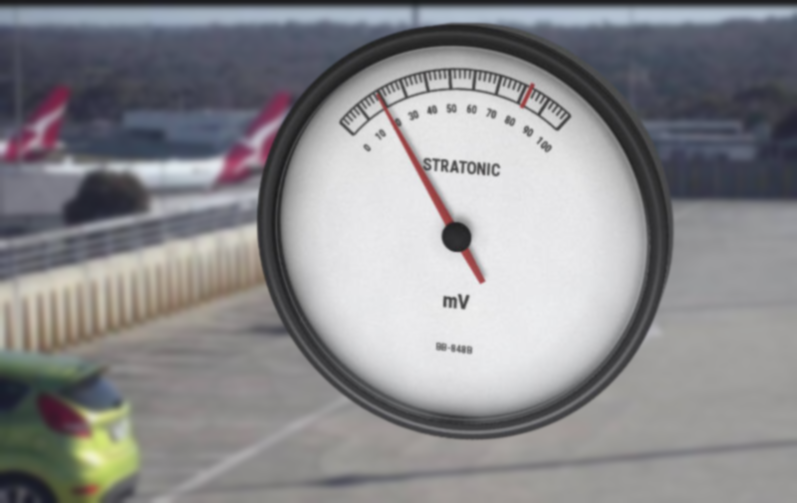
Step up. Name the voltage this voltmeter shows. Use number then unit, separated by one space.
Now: 20 mV
